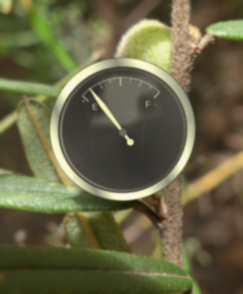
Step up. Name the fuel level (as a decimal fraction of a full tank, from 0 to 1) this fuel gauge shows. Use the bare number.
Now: 0.125
